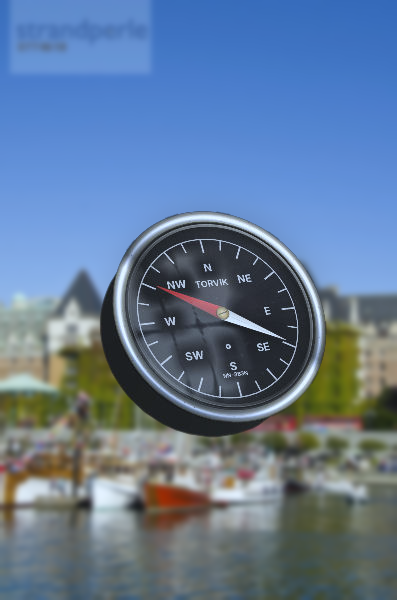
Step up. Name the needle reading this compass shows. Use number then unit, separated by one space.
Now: 300 °
